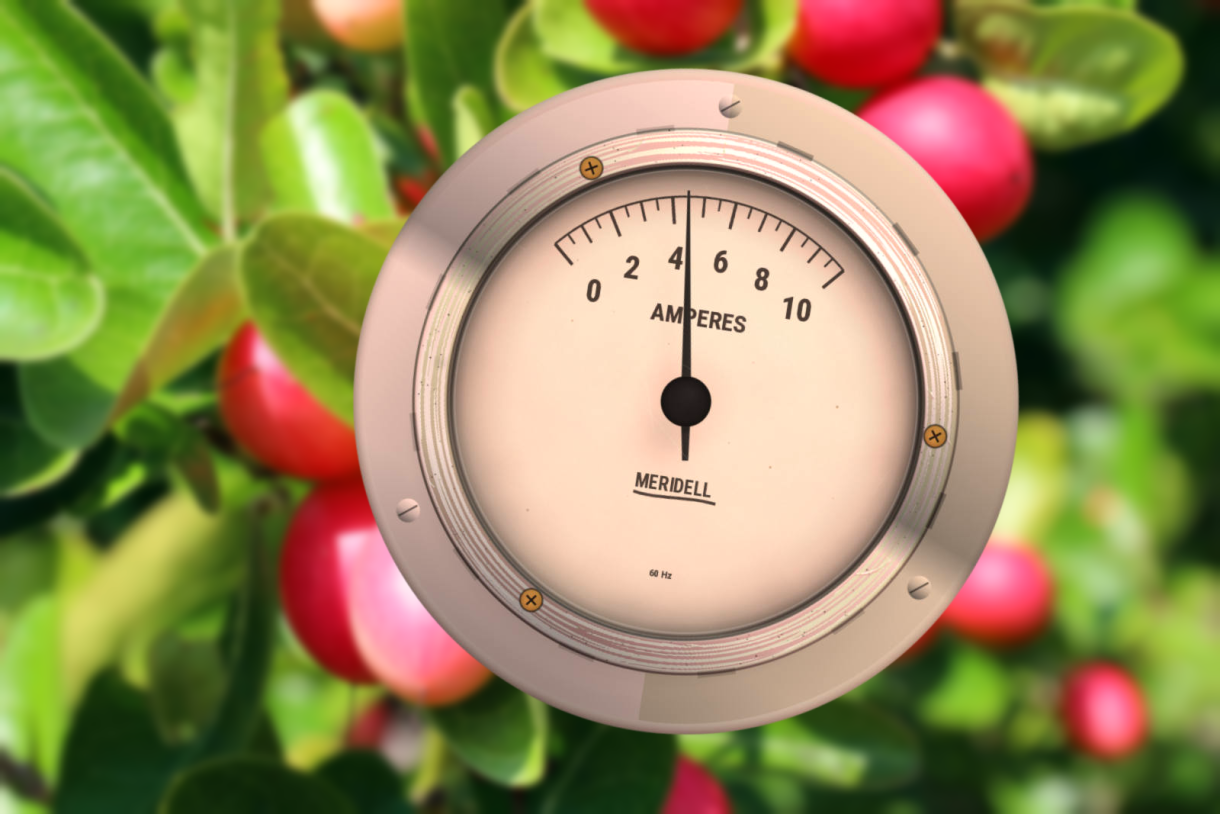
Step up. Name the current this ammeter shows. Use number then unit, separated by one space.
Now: 4.5 A
